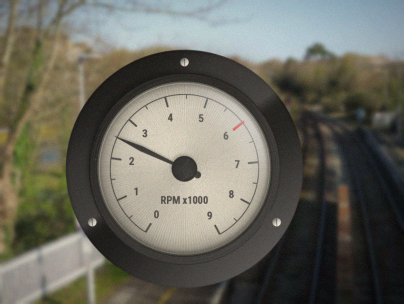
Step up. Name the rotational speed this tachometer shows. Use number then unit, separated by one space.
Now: 2500 rpm
